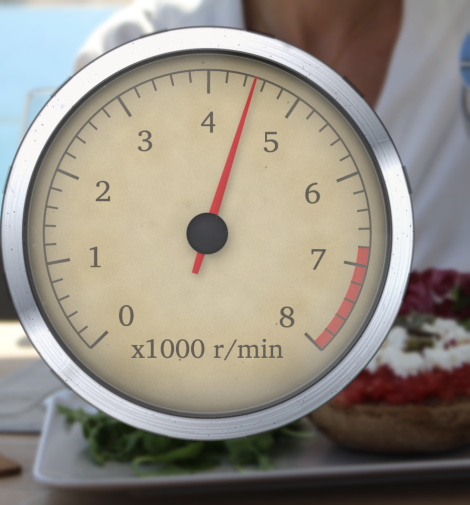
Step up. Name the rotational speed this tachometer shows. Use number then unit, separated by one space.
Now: 4500 rpm
